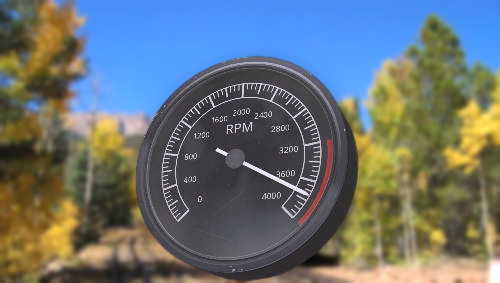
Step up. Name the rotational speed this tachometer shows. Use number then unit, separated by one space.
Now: 3750 rpm
